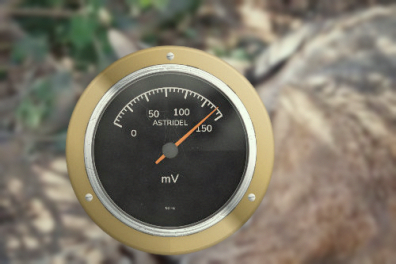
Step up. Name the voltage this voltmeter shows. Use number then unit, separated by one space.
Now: 140 mV
